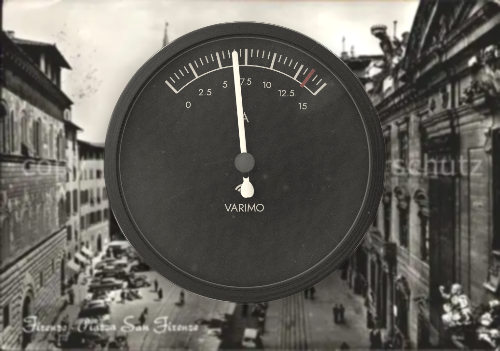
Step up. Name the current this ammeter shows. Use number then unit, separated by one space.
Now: 6.5 A
